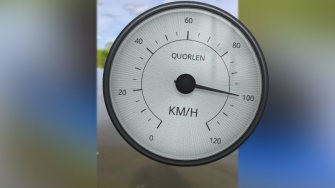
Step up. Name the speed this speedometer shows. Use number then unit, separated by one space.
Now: 100 km/h
